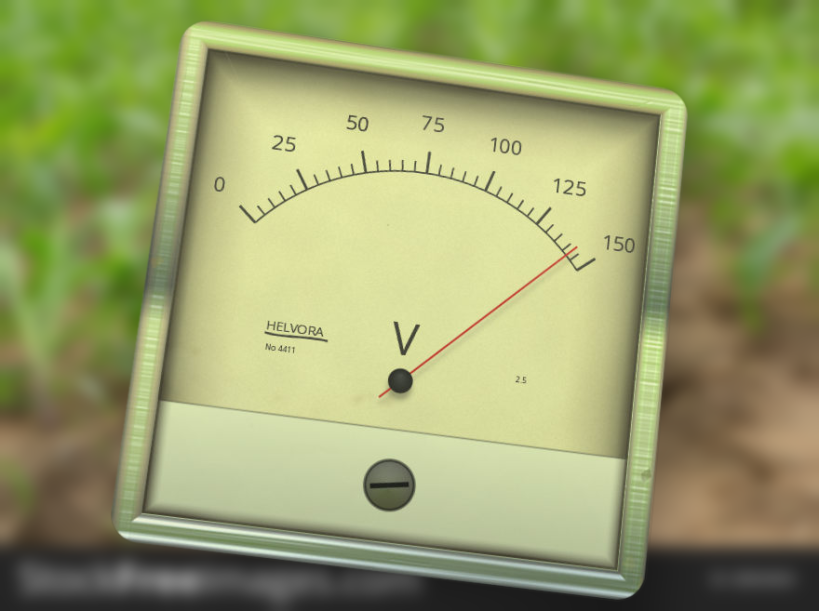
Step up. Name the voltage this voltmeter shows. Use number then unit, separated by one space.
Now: 142.5 V
